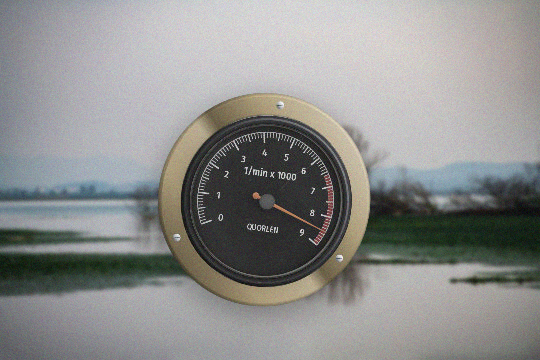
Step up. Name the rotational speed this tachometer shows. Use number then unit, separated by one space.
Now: 8500 rpm
